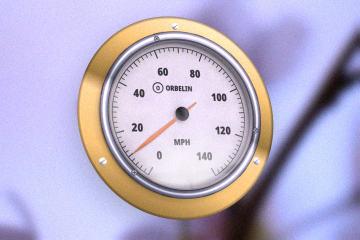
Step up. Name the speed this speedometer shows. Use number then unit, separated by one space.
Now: 10 mph
